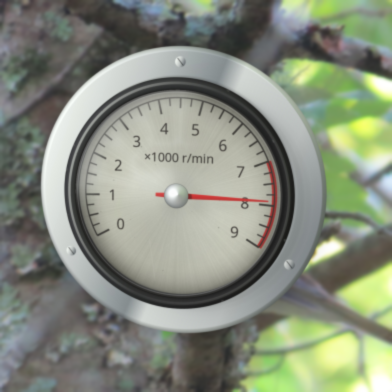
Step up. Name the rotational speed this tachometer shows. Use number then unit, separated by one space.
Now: 7875 rpm
